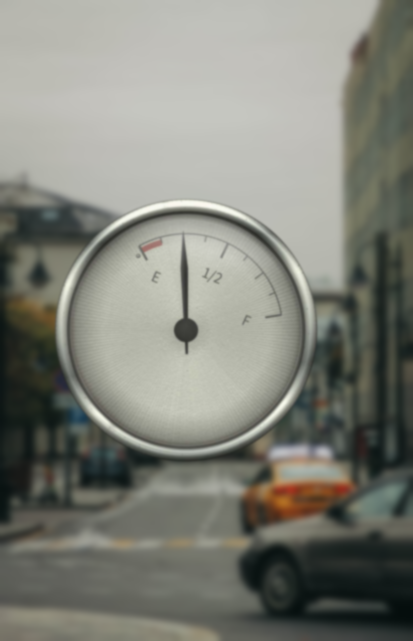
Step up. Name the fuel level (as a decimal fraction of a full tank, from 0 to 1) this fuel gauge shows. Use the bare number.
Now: 0.25
